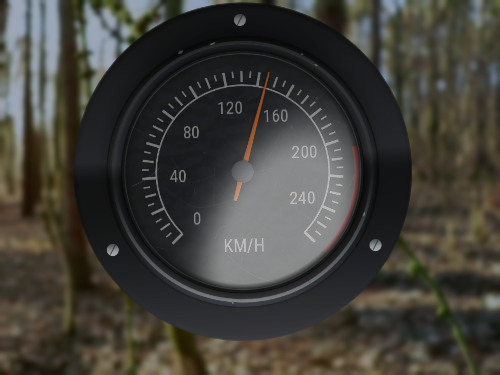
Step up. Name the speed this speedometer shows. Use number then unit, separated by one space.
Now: 145 km/h
